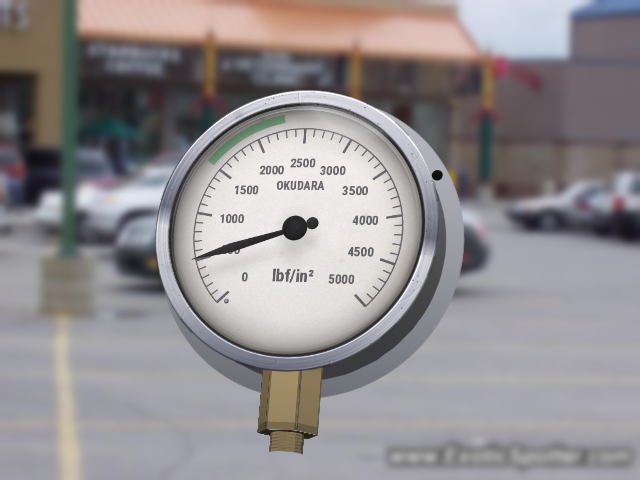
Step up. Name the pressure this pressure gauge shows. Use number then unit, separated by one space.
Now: 500 psi
